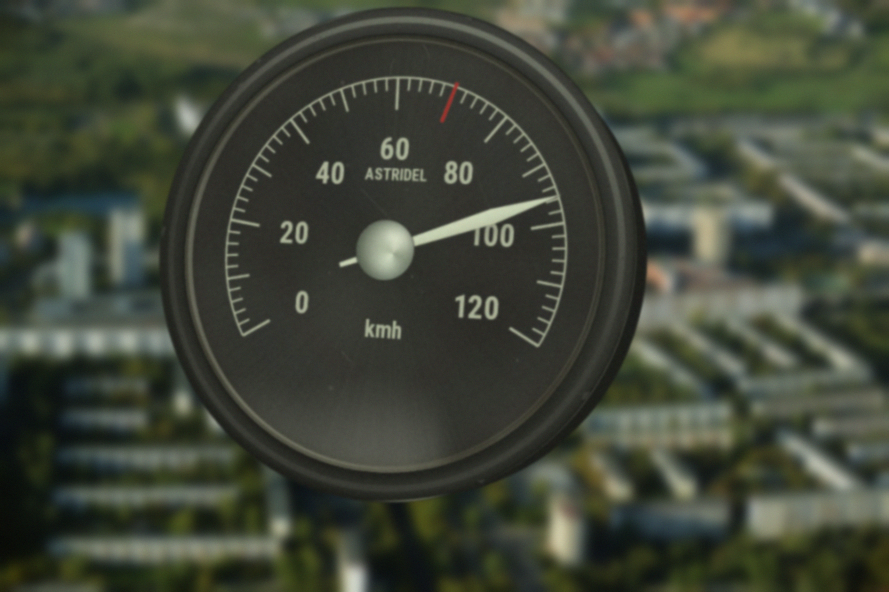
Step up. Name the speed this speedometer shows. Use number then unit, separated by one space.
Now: 96 km/h
